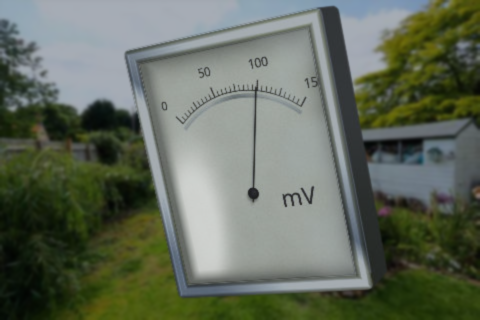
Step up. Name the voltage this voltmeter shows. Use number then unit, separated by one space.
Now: 100 mV
